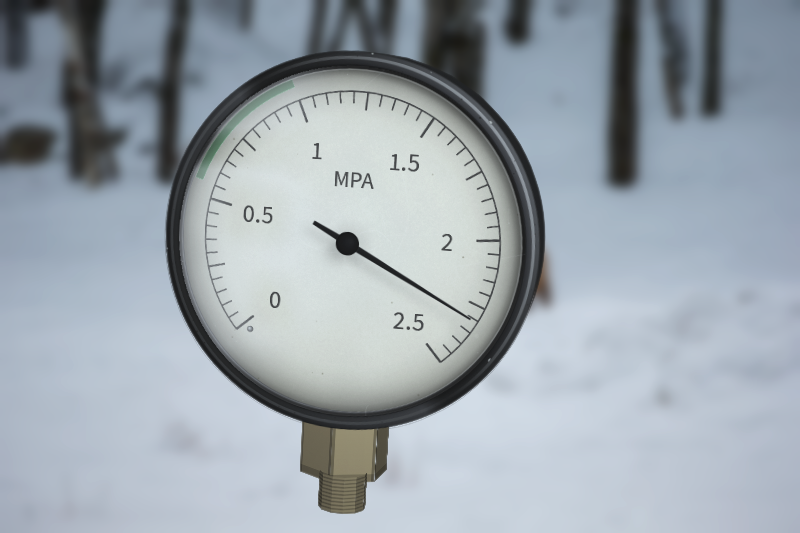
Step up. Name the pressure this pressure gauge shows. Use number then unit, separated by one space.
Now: 2.3 MPa
